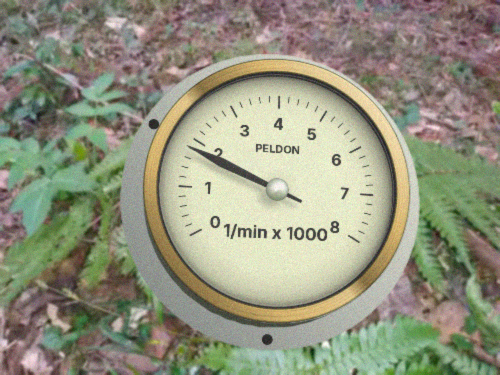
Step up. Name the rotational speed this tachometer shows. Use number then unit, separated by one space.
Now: 1800 rpm
